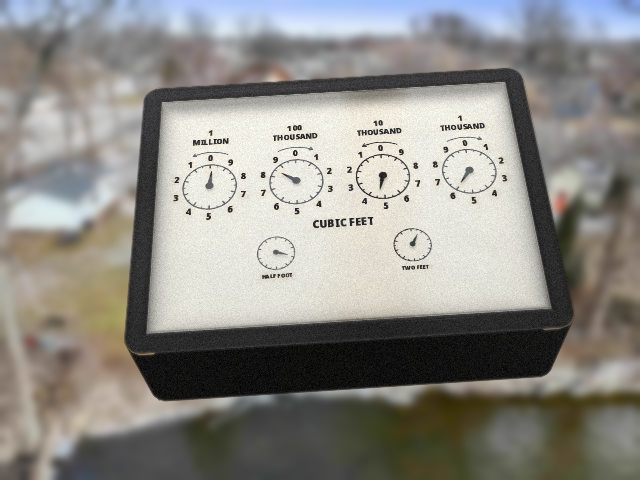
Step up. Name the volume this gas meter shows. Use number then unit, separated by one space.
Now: 984600 ft³
